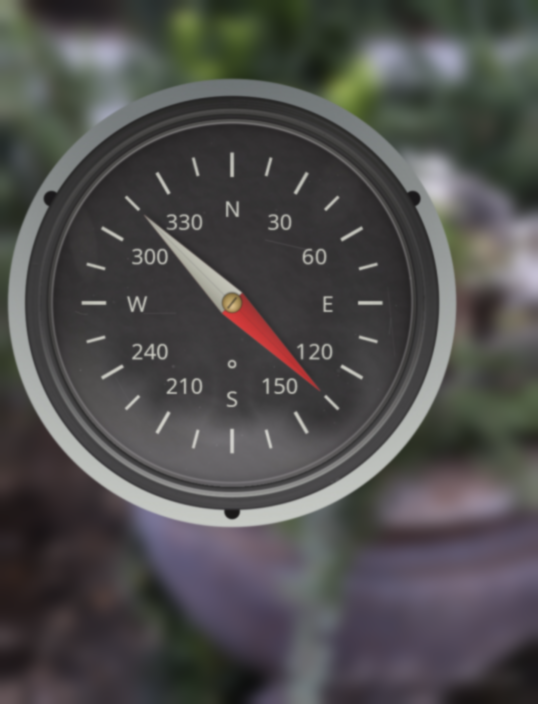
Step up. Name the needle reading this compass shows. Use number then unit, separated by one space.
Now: 135 °
